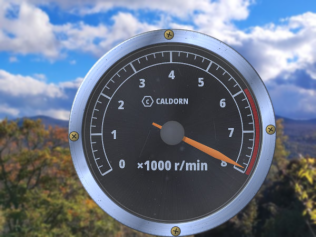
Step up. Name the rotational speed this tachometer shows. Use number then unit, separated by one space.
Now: 7900 rpm
